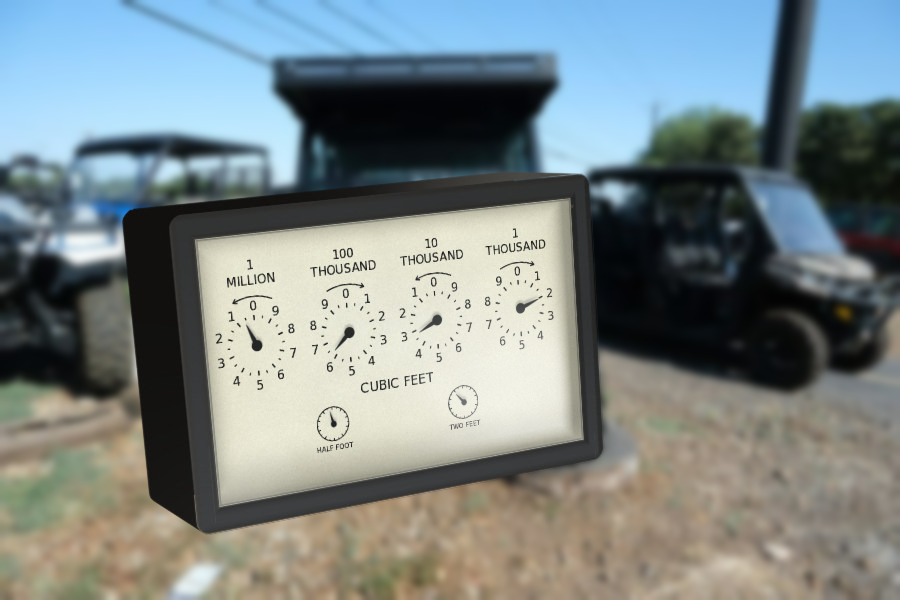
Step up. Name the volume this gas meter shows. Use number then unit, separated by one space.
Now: 63200 ft³
